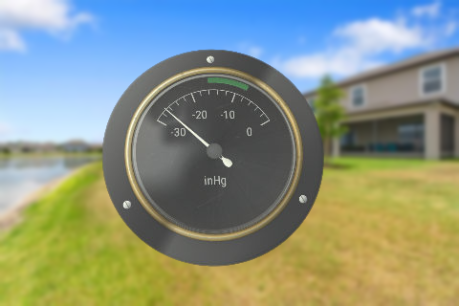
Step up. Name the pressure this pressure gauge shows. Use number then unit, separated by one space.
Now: -27 inHg
